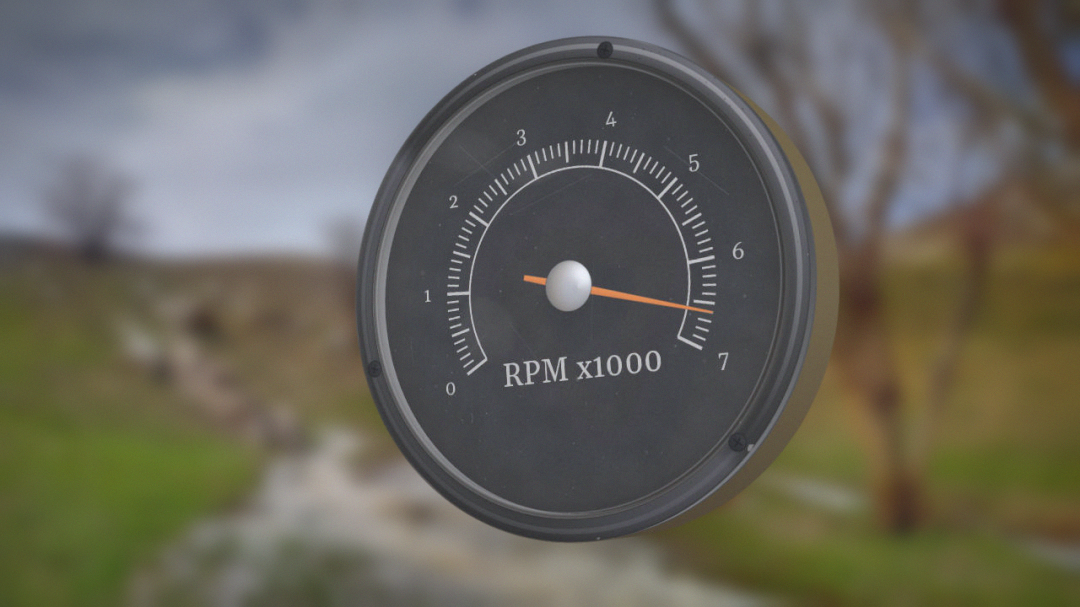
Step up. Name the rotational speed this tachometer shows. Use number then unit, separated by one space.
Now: 6600 rpm
